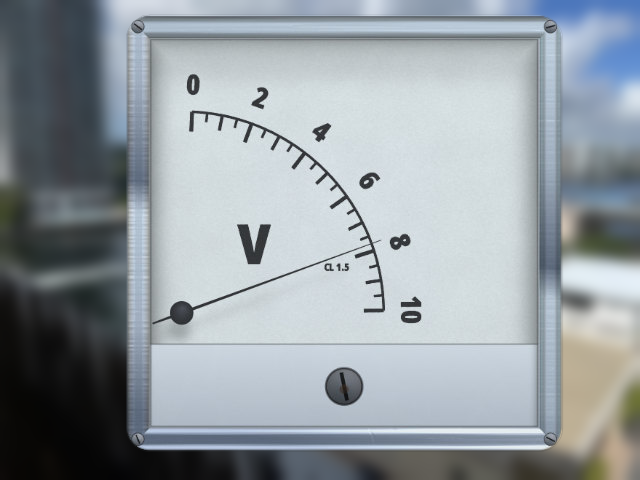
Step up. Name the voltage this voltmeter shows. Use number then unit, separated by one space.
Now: 7.75 V
